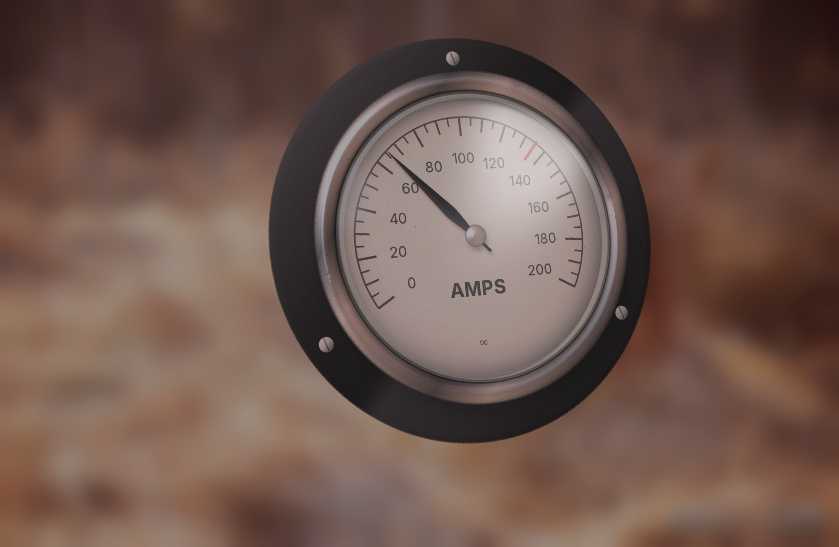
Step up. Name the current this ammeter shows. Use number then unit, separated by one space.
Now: 65 A
